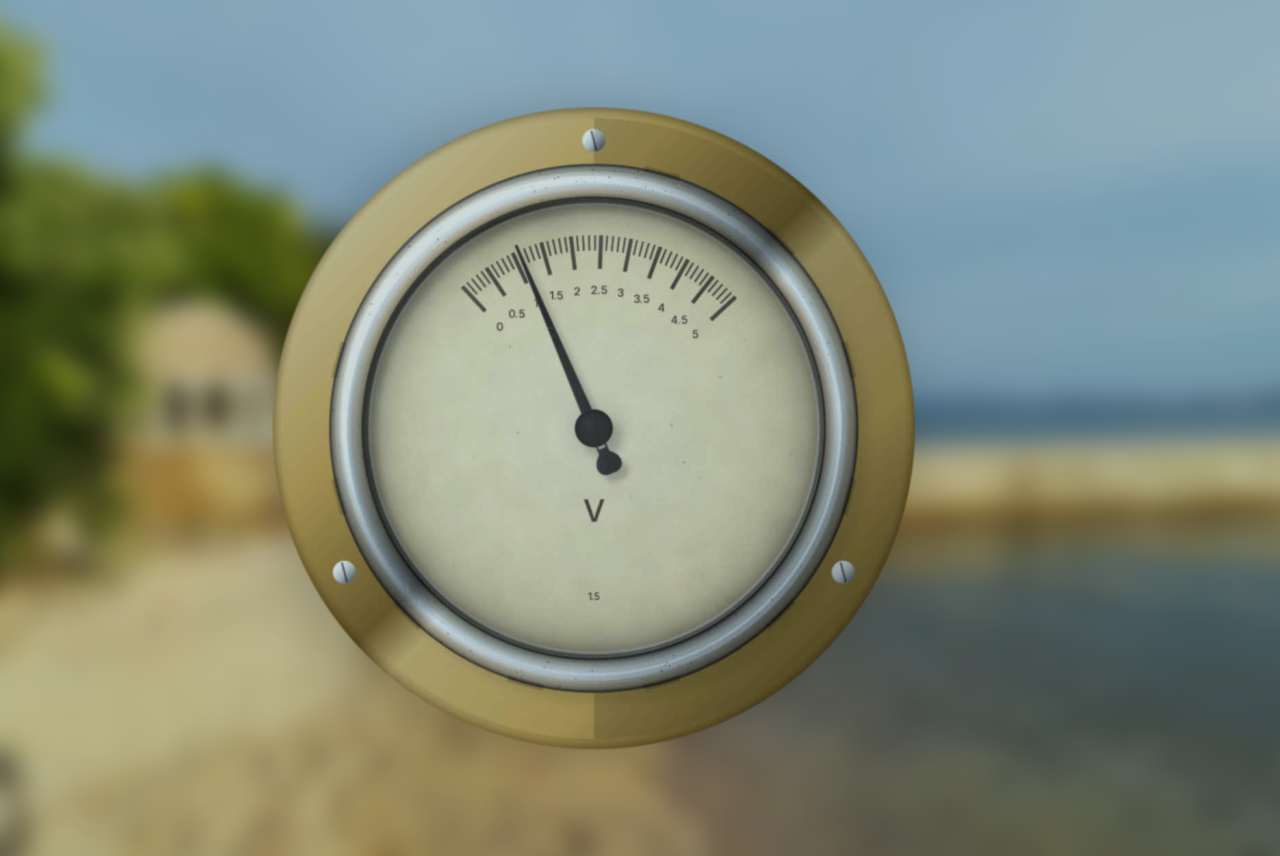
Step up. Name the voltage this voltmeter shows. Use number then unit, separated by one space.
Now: 1.1 V
